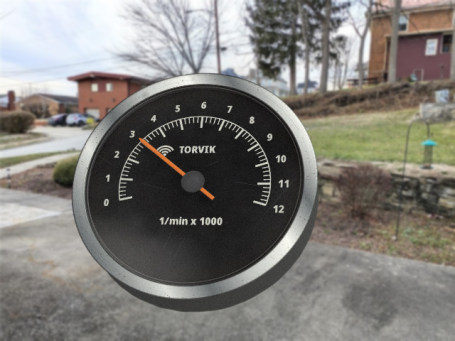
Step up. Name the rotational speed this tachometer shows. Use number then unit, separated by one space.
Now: 3000 rpm
